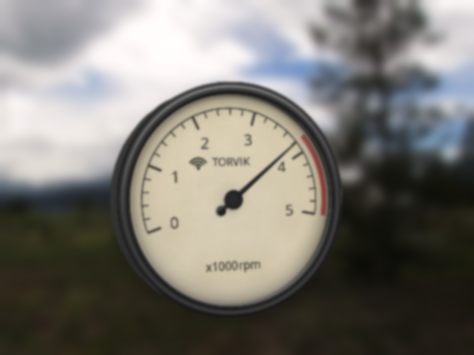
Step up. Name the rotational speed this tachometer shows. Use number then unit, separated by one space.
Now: 3800 rpm
